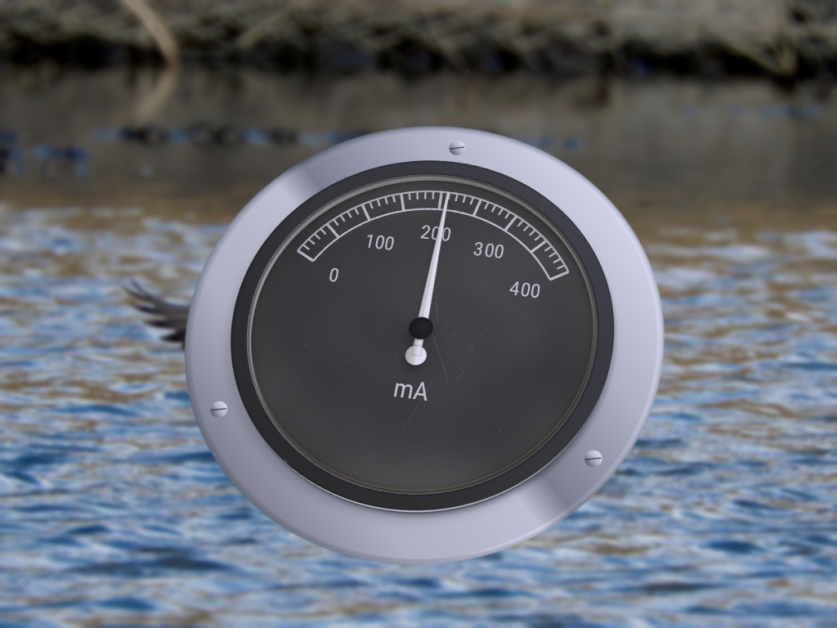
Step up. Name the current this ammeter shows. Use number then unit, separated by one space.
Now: 210 mA
